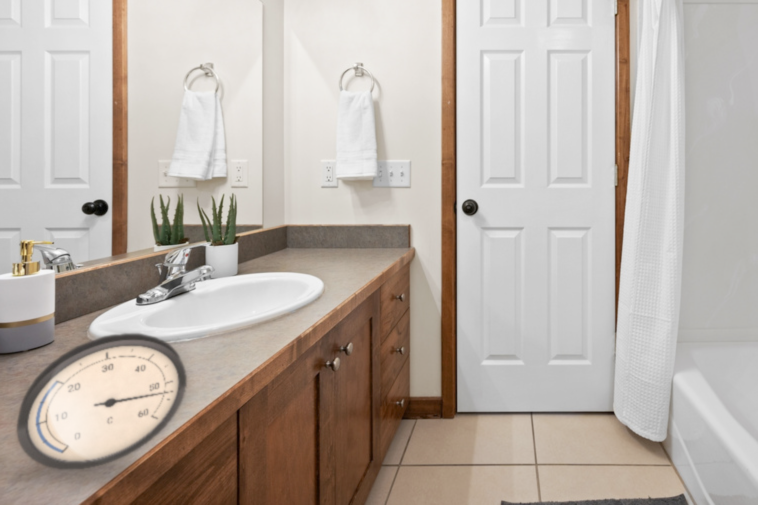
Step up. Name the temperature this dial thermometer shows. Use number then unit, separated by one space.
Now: 52.5 °C
